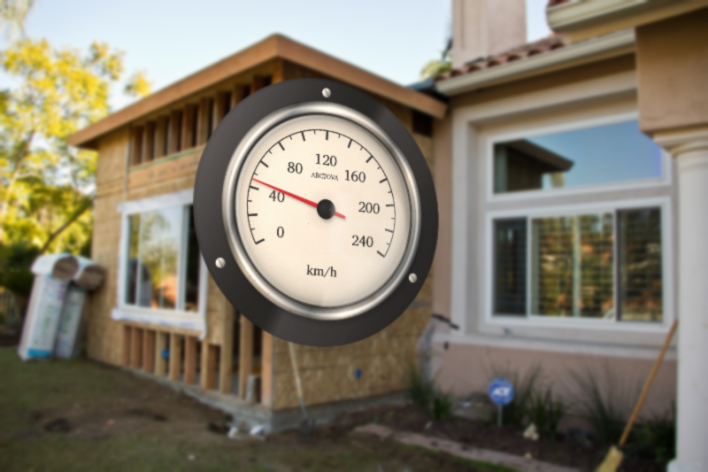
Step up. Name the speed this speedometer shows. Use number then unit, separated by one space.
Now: 45 km/h
